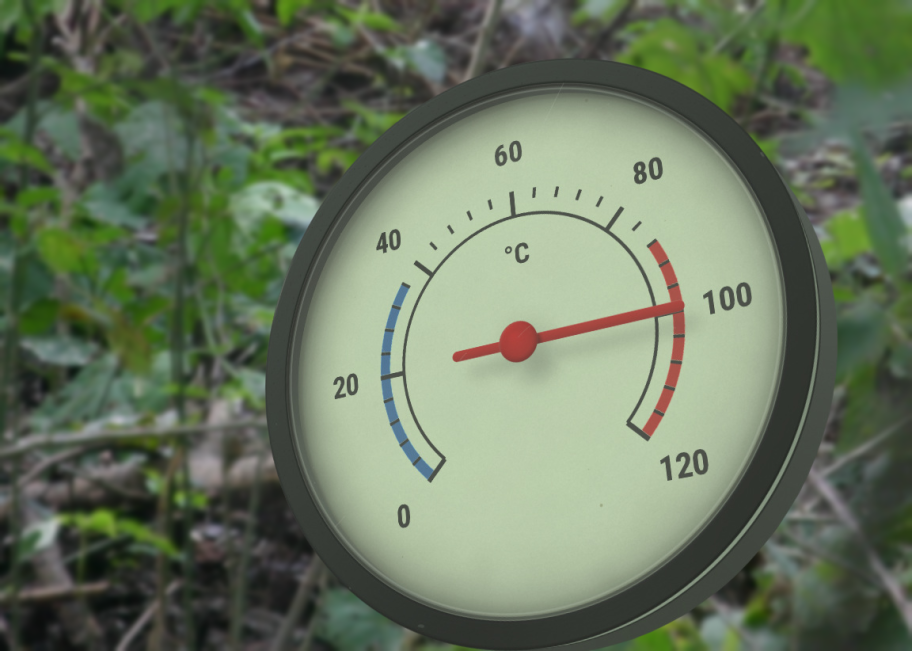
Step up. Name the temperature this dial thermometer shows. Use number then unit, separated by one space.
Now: 100 °C
